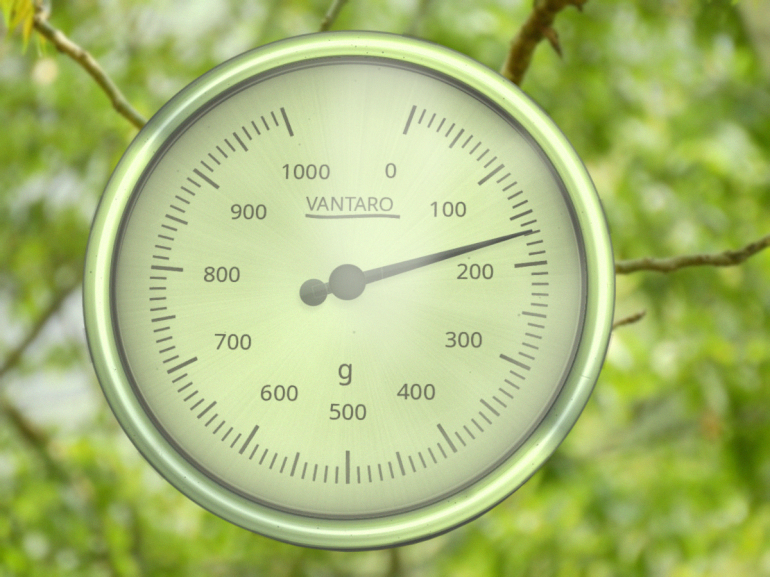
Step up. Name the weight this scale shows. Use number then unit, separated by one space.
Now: 170 g
